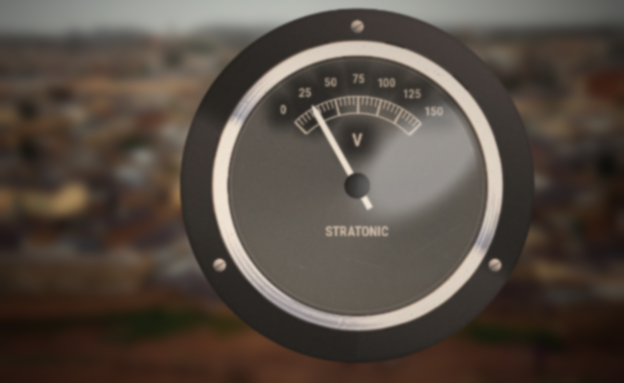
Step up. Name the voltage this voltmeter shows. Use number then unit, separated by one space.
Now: 25 V
